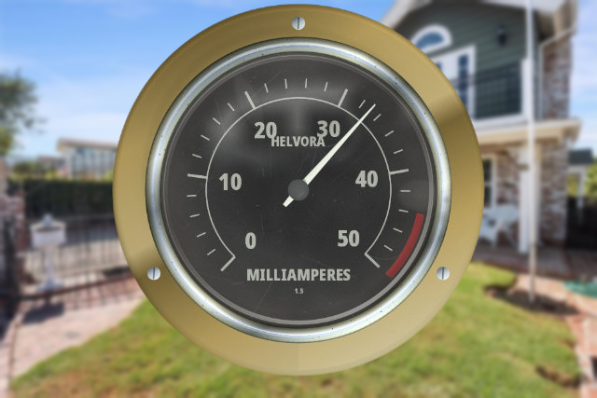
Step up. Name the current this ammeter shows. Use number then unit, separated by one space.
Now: 33 mA
